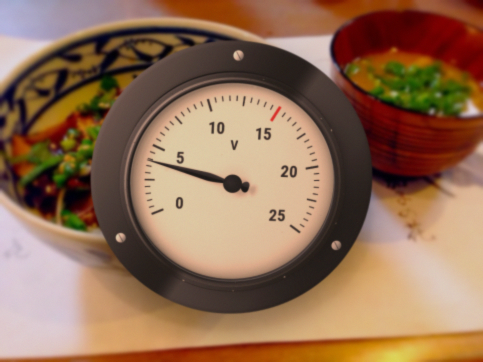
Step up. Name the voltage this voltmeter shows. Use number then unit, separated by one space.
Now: 4 V
